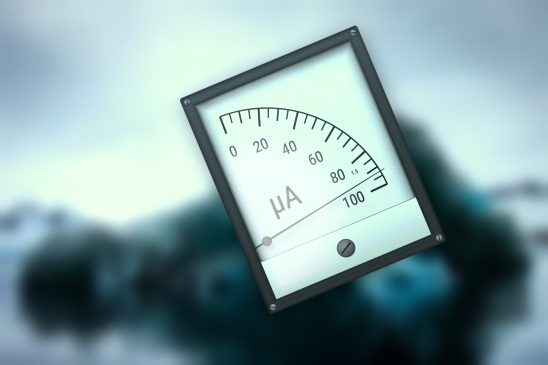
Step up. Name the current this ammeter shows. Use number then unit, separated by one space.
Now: 92.5 µA
